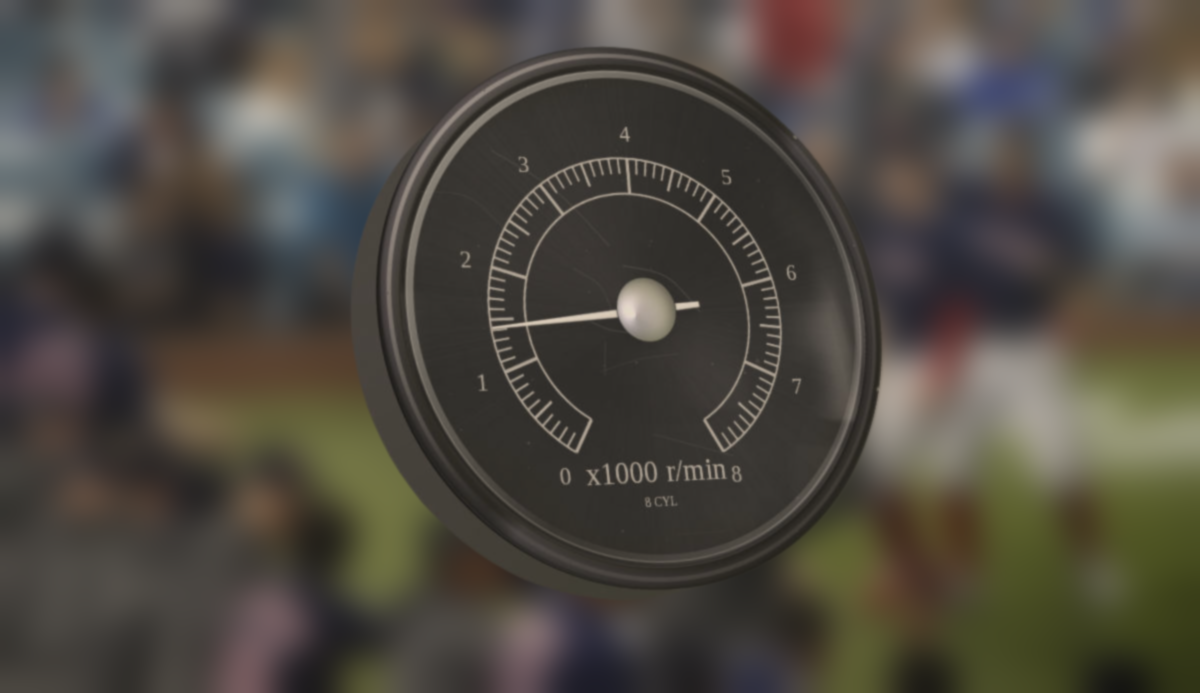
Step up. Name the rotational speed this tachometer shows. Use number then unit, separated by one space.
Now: 1400 rpm
